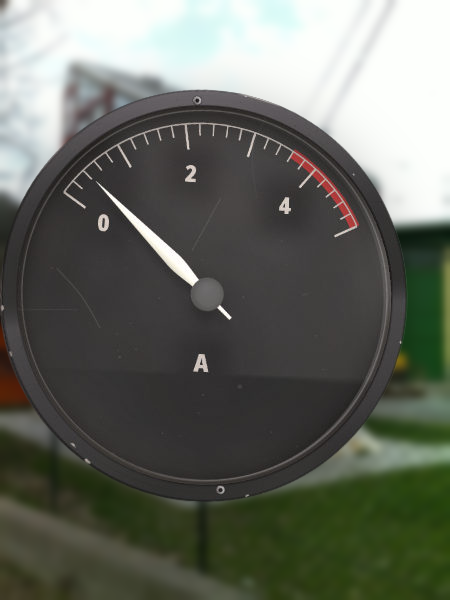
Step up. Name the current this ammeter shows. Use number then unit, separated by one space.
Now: 0.4 A
